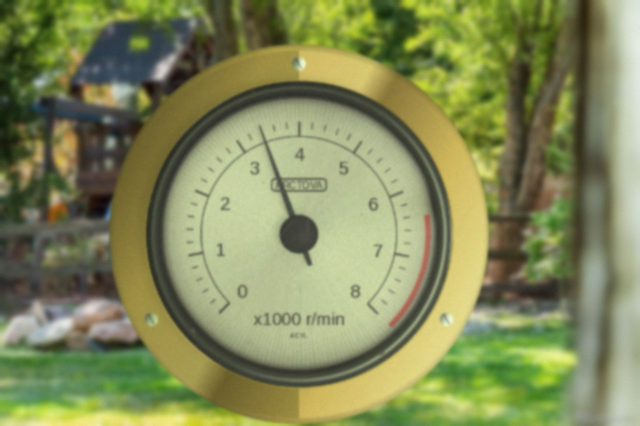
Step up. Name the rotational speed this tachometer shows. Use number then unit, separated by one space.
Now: 3400 rpm
